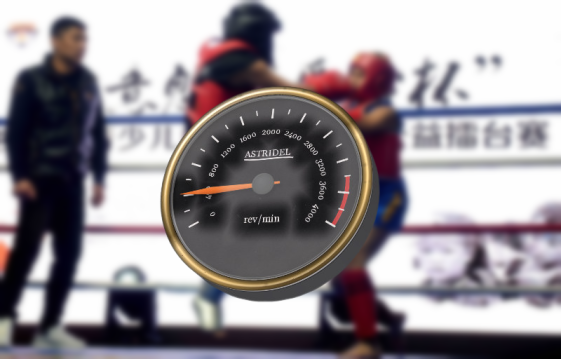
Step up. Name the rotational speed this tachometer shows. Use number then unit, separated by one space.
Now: 400 rpm
